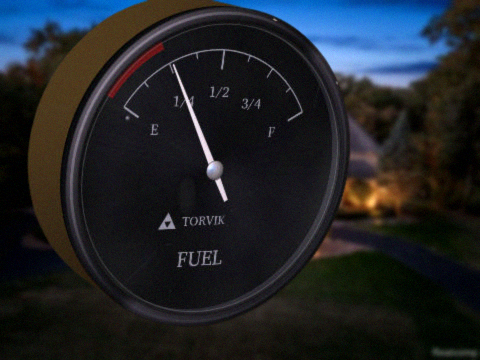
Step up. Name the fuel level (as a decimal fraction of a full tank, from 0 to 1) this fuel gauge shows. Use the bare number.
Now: 0.25
